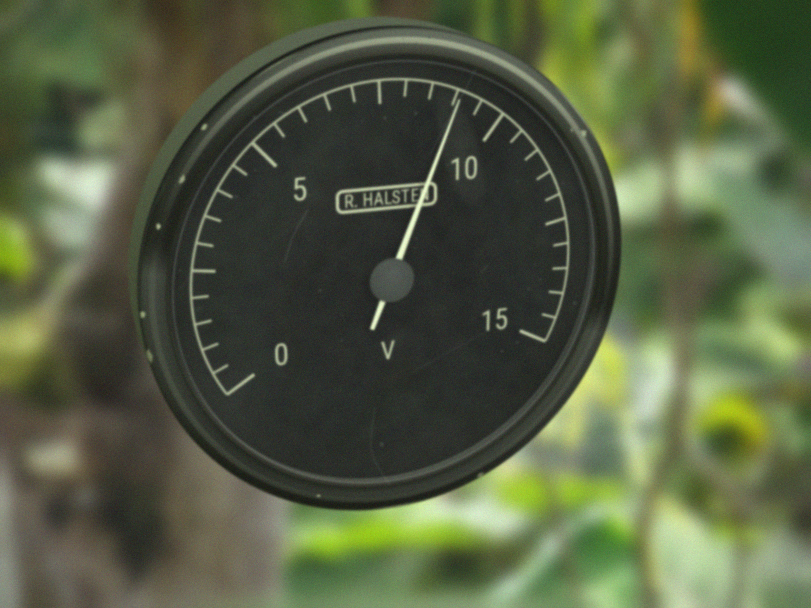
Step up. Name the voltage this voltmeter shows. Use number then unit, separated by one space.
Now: 9 V
